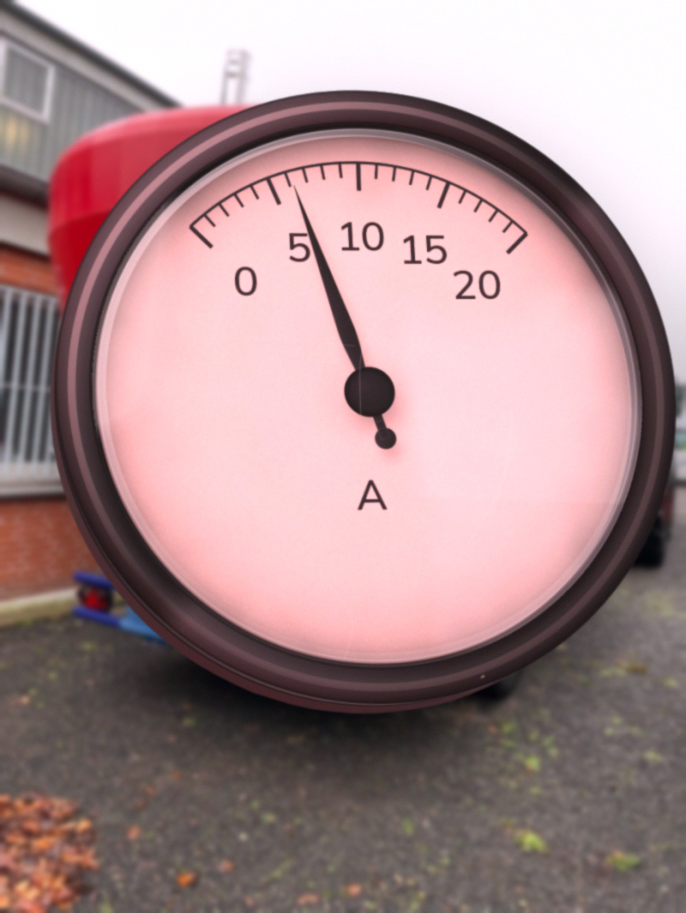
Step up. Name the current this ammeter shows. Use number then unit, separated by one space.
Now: 6 A
